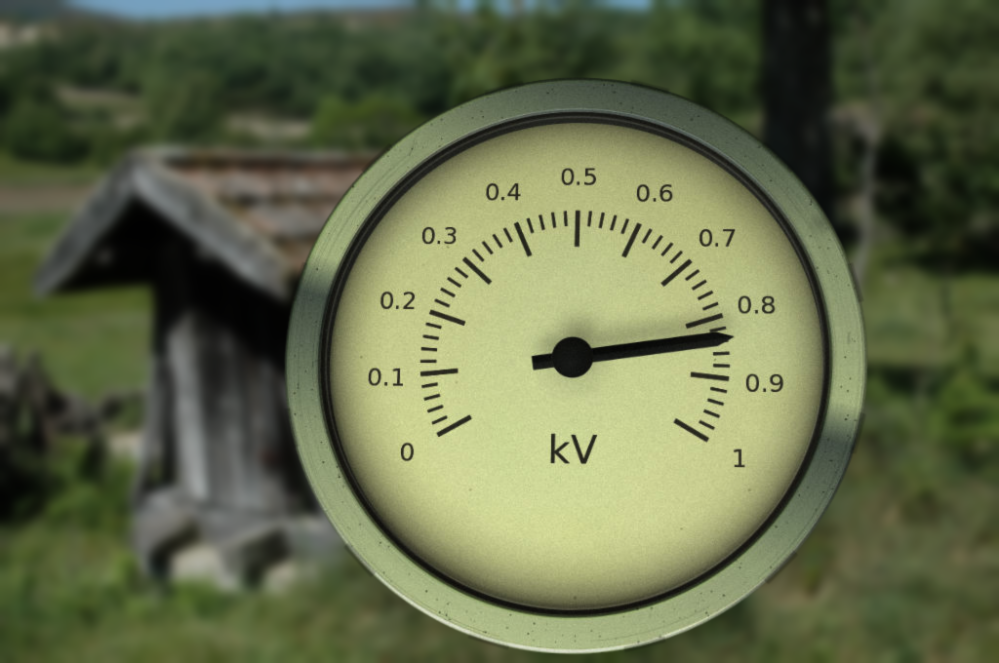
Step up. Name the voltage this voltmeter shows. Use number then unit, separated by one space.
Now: 0.84 kV
